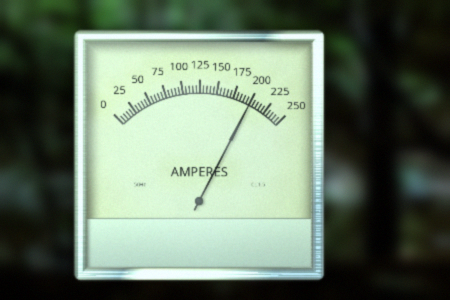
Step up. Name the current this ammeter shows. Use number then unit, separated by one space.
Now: 200 A
